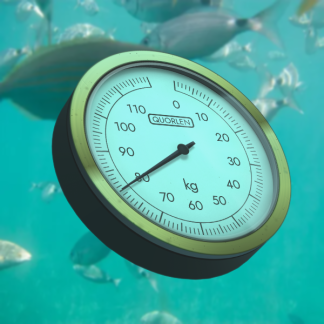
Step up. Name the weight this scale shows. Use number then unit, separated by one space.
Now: 80 kg
